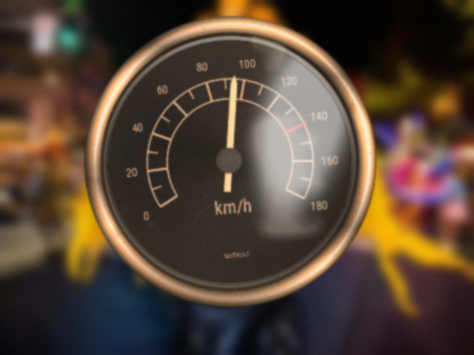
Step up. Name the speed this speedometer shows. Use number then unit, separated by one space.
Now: 95 km/h
